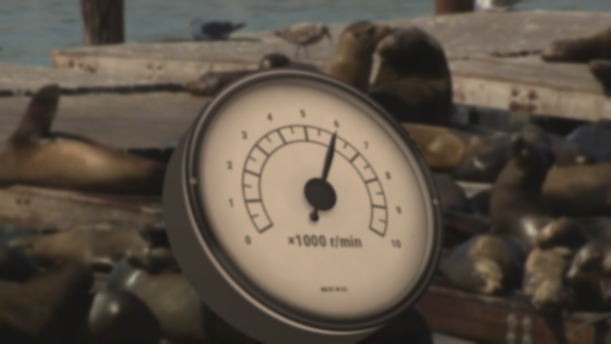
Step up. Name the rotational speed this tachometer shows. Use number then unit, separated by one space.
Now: 6000 rpm
